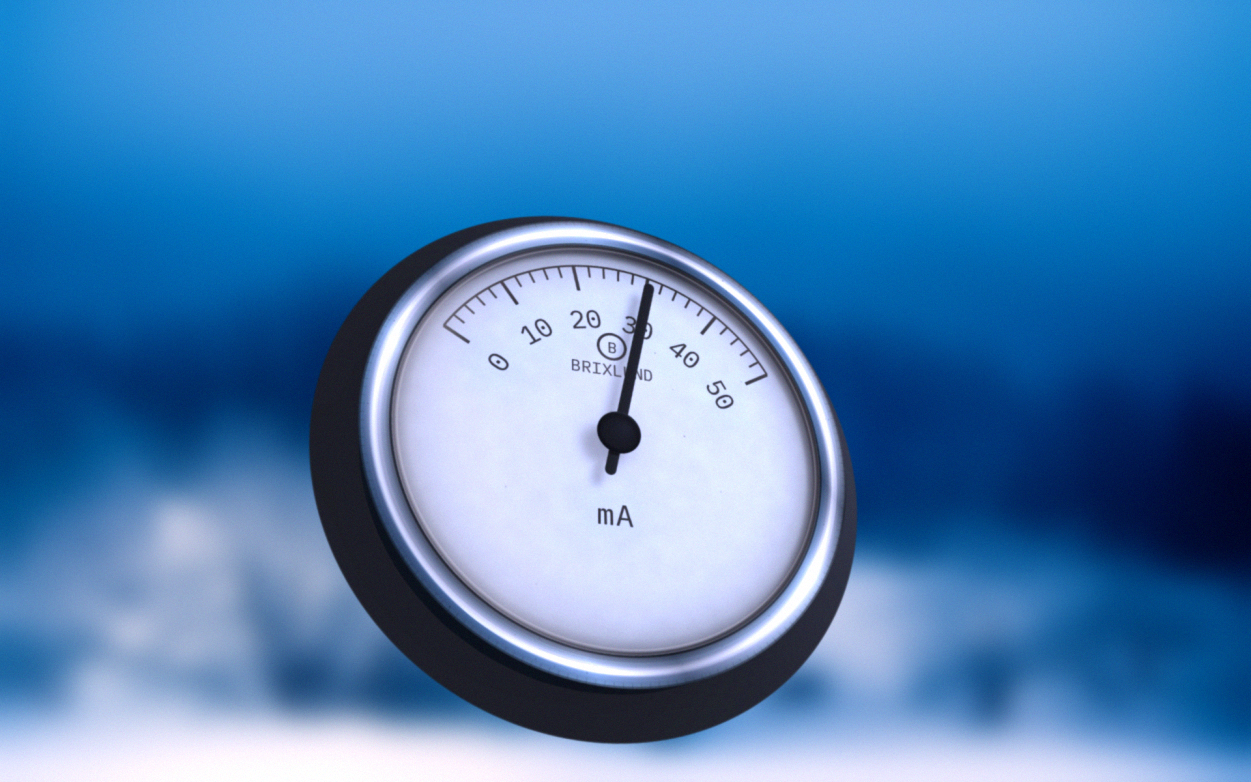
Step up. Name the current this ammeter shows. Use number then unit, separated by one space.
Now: 30 mA
